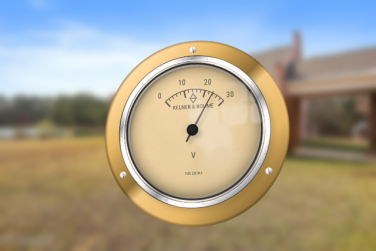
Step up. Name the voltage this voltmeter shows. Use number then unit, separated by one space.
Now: 24 V
